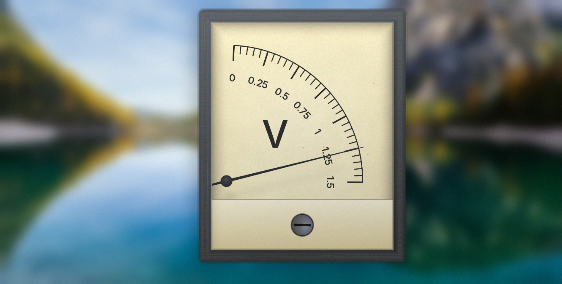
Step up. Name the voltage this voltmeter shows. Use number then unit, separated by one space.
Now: 1.25 V
